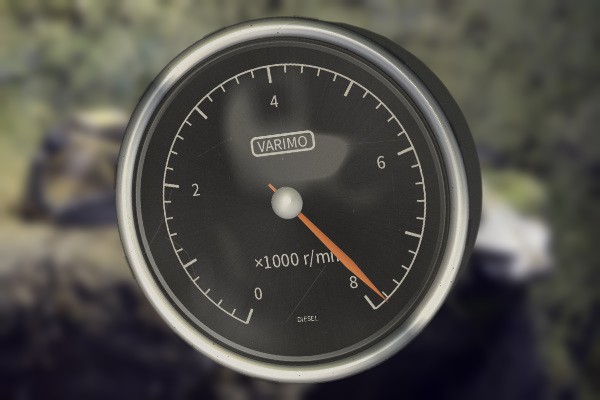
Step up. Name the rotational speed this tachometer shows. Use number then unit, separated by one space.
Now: 7800 rpm
